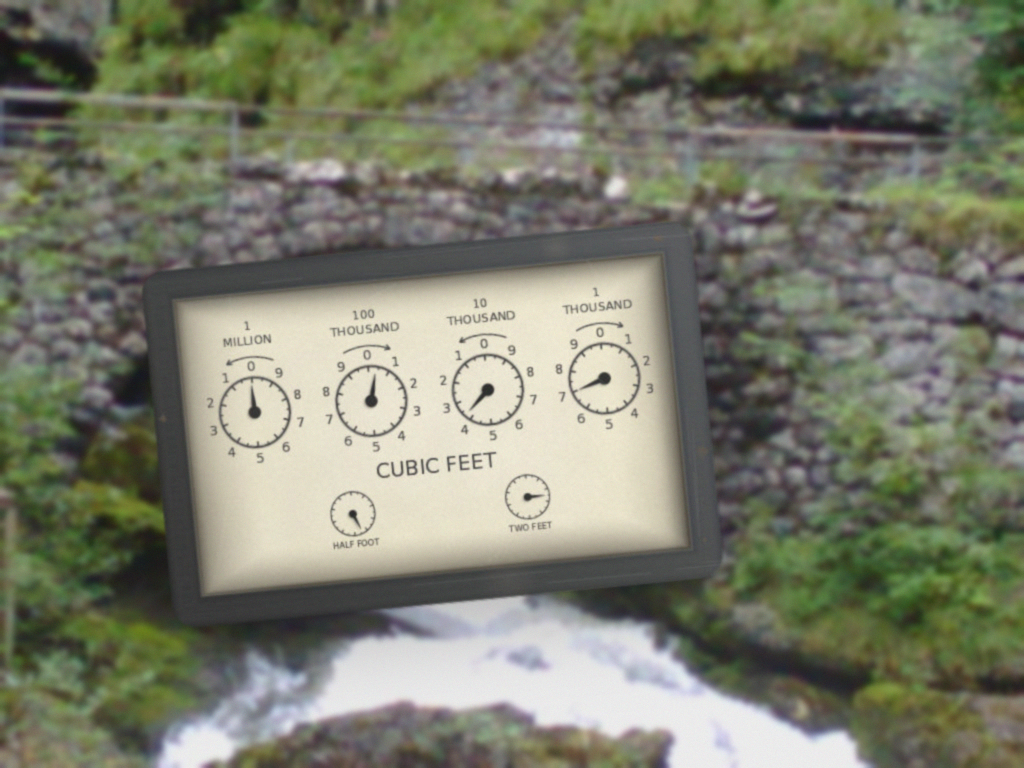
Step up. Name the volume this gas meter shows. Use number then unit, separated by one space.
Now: 3700 ft³
